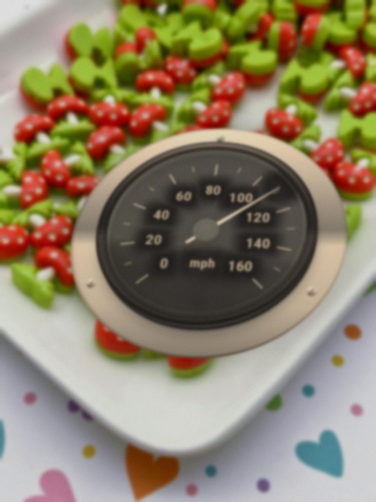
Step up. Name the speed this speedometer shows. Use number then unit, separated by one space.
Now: 110 mph
